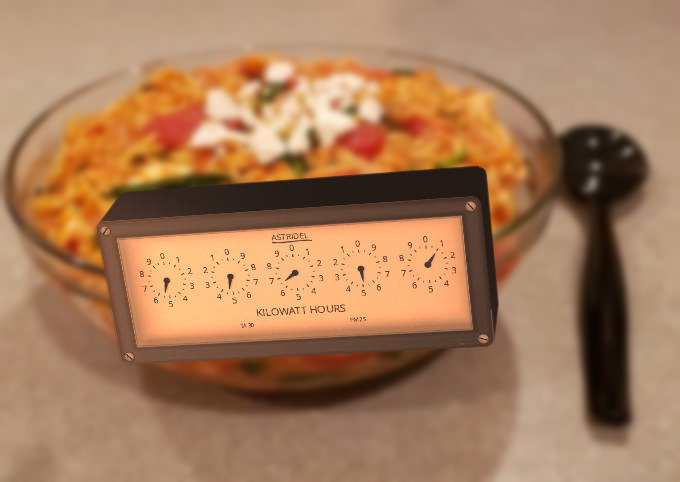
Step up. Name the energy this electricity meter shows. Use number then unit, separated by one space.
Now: 54651 kWh
